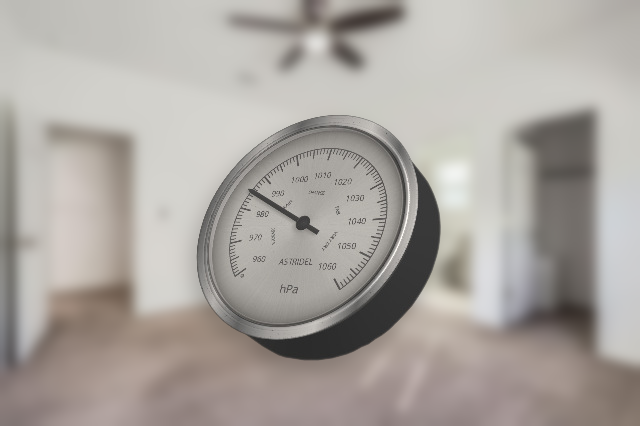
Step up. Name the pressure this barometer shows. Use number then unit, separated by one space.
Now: 985 hPa
